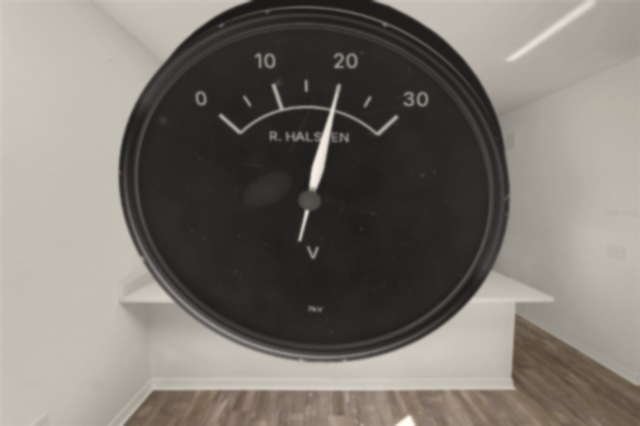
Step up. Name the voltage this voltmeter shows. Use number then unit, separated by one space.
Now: 20 V
